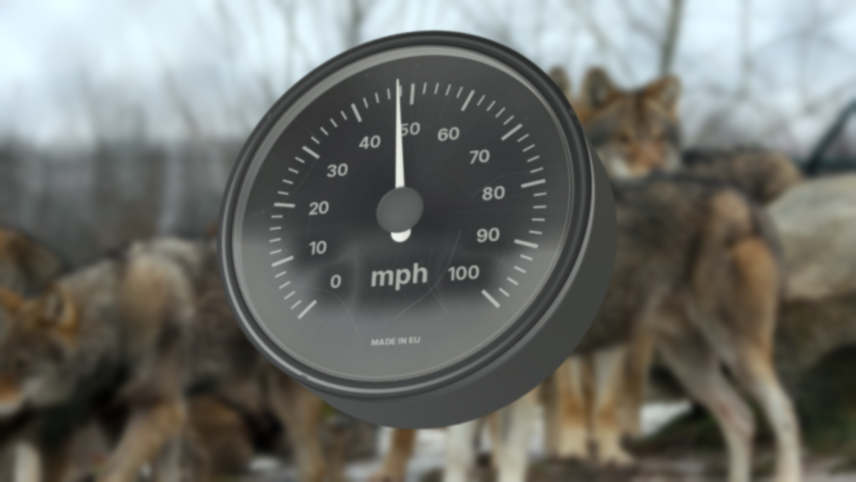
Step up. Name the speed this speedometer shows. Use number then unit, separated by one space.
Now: 48 mph
